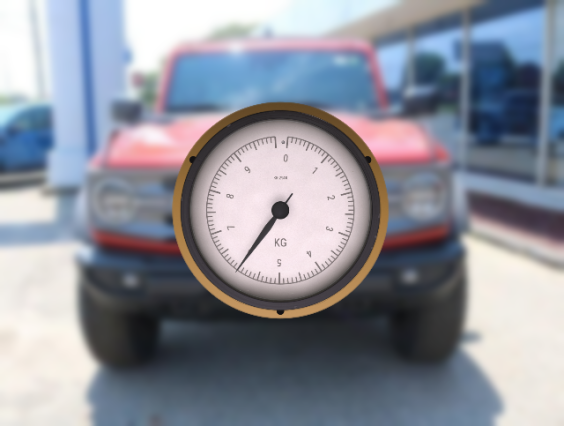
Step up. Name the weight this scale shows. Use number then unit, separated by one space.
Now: 6 kg
